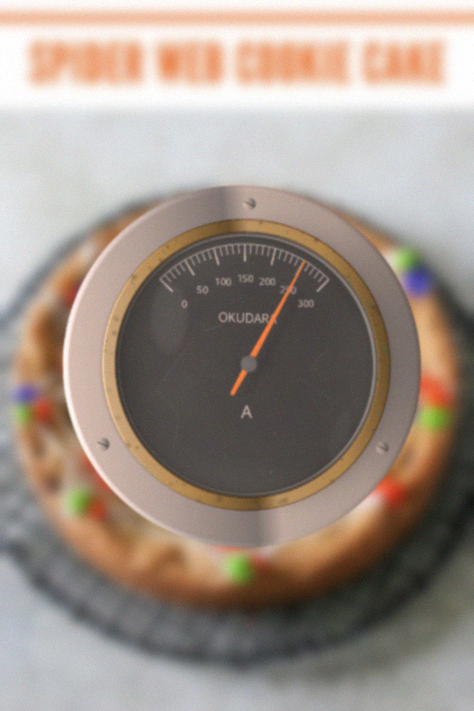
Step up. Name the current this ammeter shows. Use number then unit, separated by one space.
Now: 250 A
